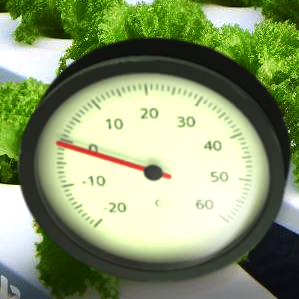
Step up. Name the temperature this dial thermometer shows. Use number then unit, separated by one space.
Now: 0 °C
